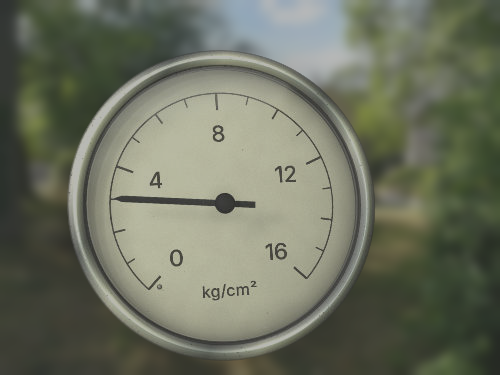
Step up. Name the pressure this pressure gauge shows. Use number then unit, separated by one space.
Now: 3 kg/cm²
